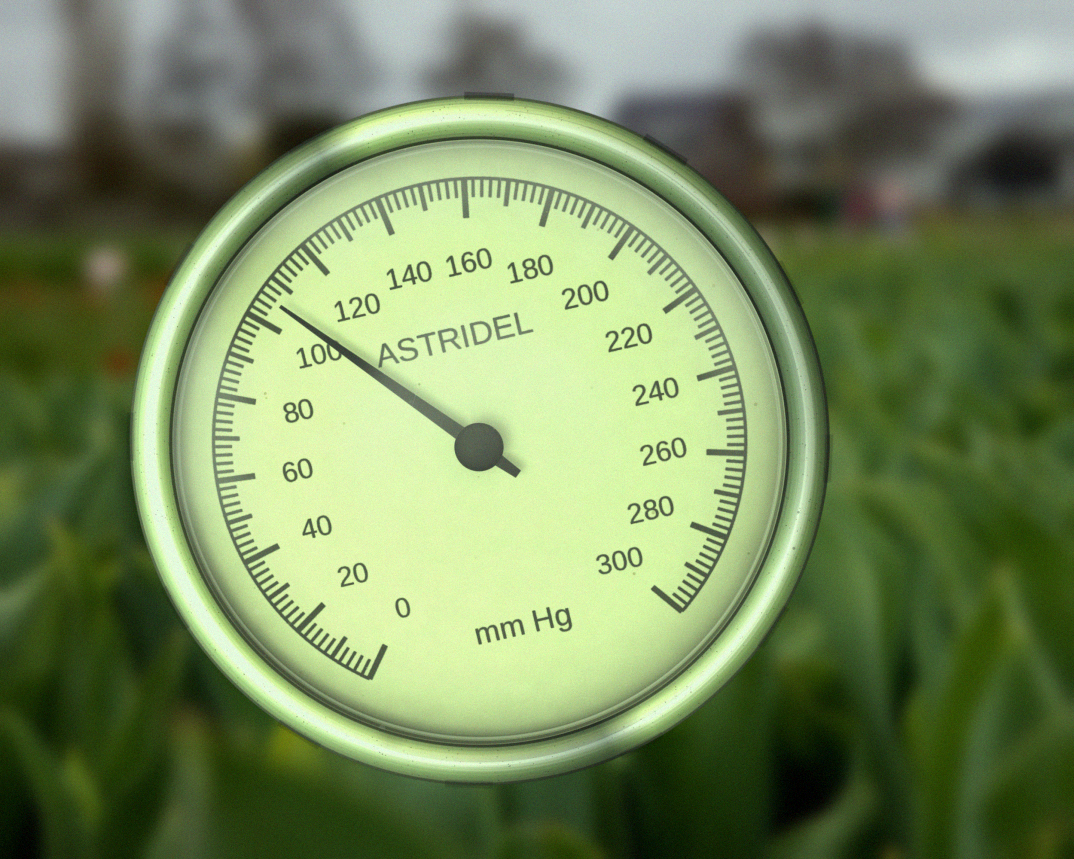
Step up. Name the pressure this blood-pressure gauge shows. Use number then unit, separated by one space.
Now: 106 mmHg
